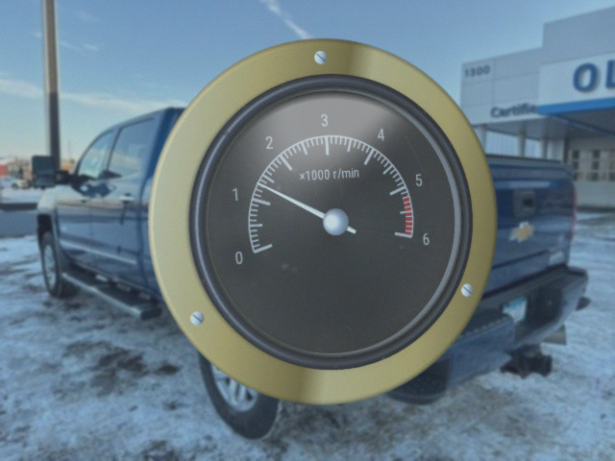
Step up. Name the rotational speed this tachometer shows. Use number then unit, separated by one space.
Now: 1300 rpm
